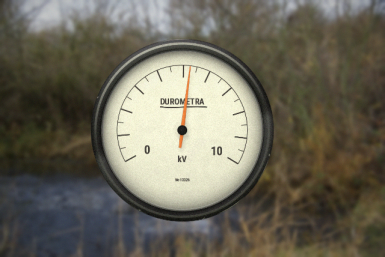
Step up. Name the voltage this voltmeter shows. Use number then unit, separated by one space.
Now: 5.25 kV
